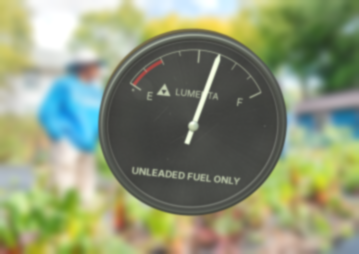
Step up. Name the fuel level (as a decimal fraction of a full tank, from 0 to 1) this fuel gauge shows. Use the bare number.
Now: 0.625
